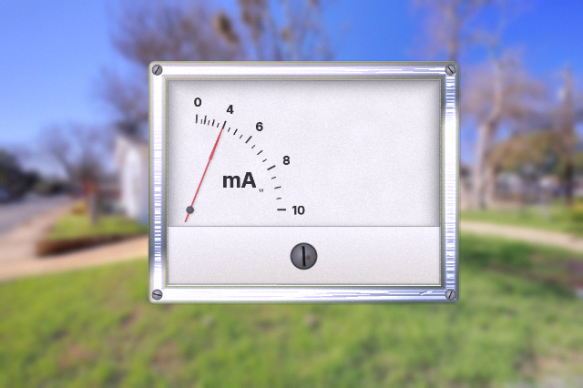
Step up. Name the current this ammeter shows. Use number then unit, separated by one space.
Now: 4 mA
